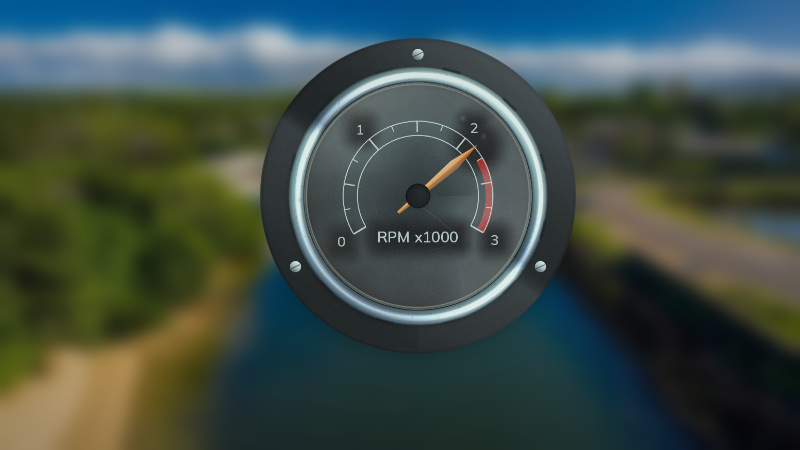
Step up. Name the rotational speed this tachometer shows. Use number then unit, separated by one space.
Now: 2125 rpm
